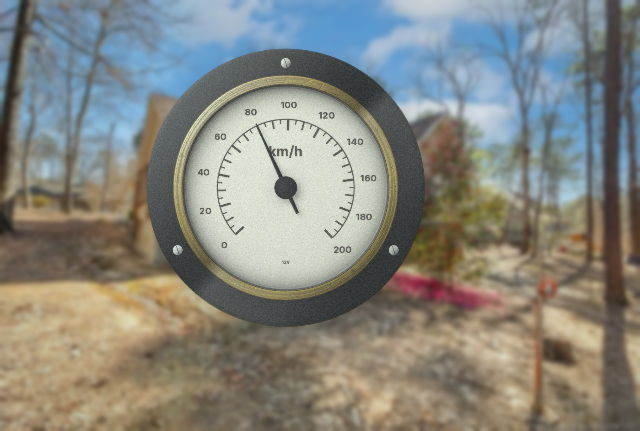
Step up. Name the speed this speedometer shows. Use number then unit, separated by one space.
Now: 80 km/h
